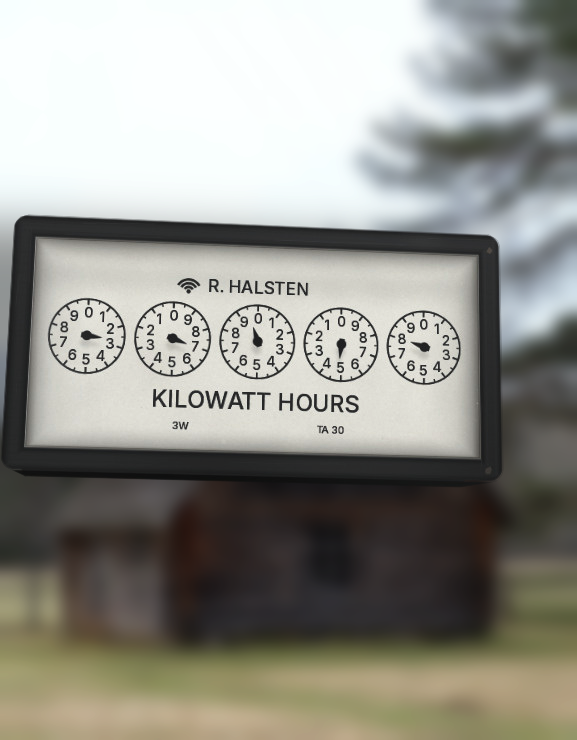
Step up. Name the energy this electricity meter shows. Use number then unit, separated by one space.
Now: 26948 kWh
